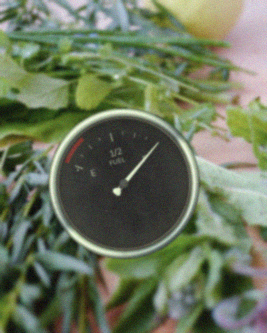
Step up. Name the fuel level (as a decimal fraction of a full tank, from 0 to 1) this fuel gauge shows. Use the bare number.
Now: 1
